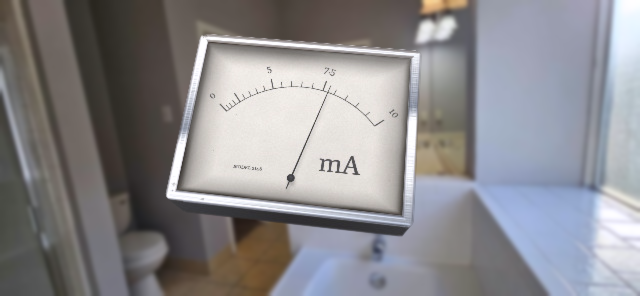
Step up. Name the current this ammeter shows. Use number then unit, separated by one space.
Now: 7.75 mA
